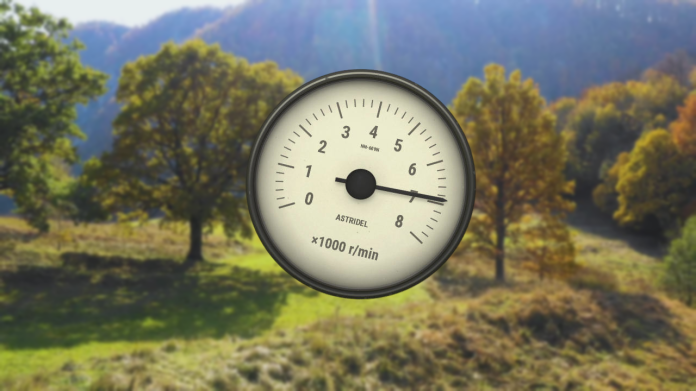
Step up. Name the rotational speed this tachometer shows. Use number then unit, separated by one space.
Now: 6900 rpm
